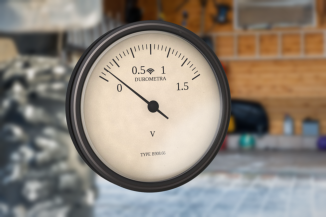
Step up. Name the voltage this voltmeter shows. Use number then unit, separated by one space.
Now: 0.1 V
